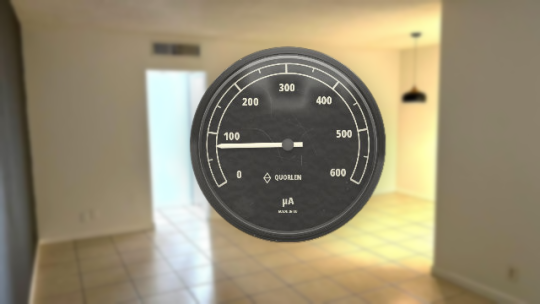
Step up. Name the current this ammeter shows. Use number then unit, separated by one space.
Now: 75 µA
